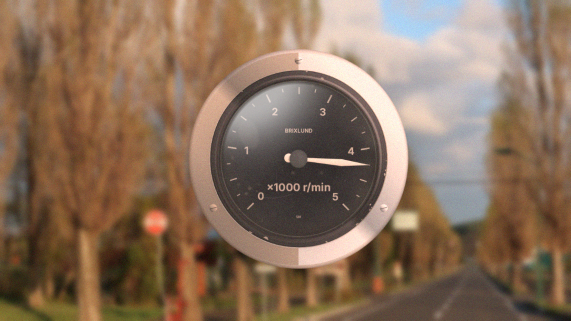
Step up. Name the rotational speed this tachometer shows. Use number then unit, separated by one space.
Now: 4250 rpm
